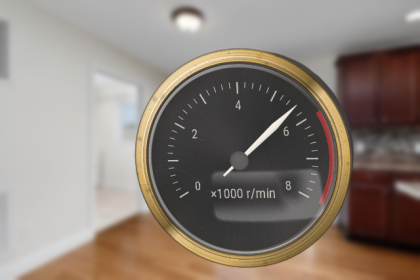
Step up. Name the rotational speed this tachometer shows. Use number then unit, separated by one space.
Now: 5600 rpm
